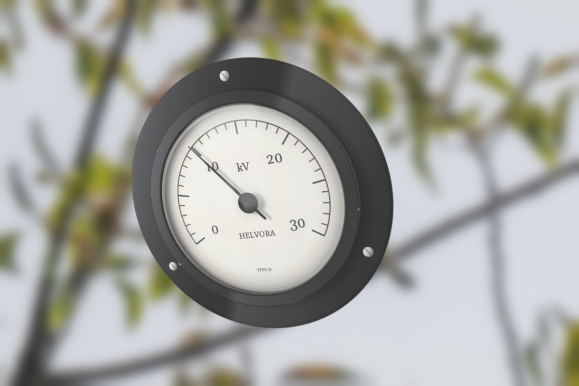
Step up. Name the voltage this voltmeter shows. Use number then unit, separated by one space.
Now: 10 kV
